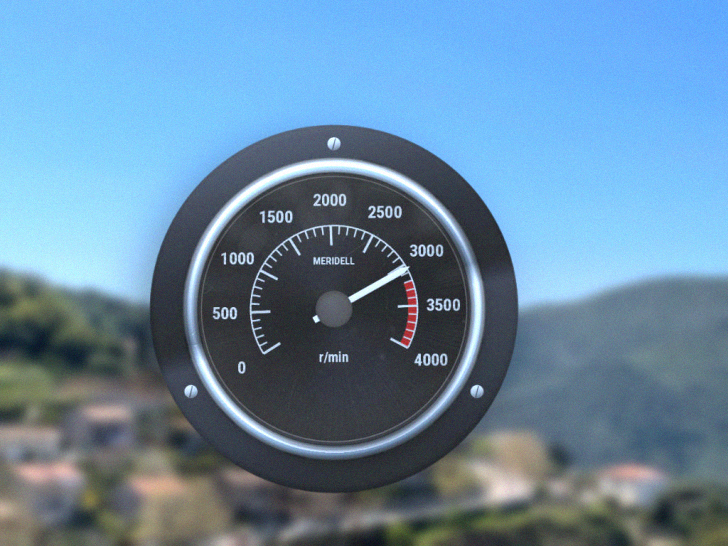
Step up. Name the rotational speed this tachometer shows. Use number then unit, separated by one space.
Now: 3050 rpm
